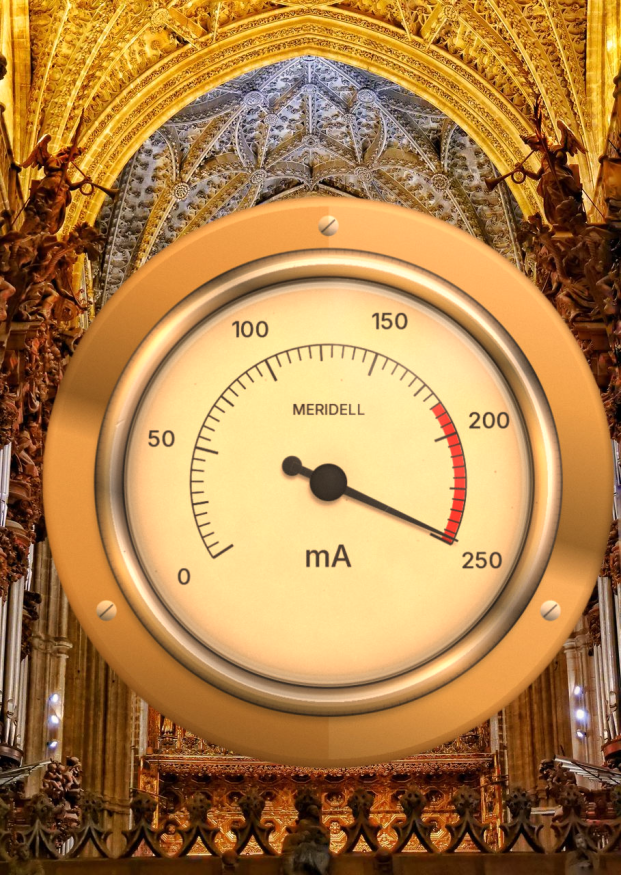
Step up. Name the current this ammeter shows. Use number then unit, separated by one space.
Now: 247.5 mA
